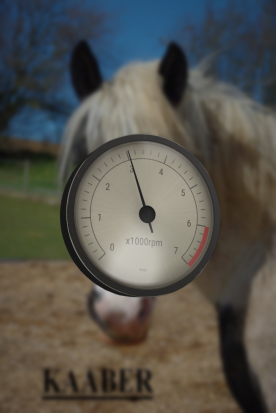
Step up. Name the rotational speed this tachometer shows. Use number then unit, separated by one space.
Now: 3000 rpm
